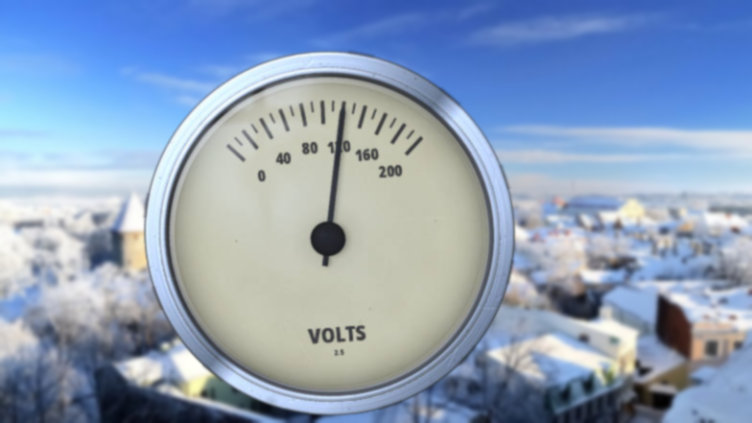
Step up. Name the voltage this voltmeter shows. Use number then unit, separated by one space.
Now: 120 V
